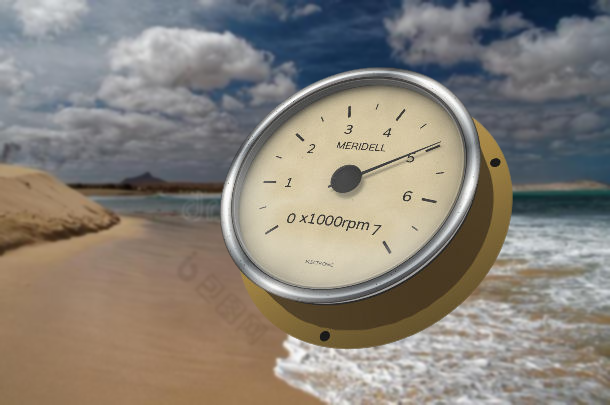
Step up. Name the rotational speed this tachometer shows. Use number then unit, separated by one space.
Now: 5000 rpm
